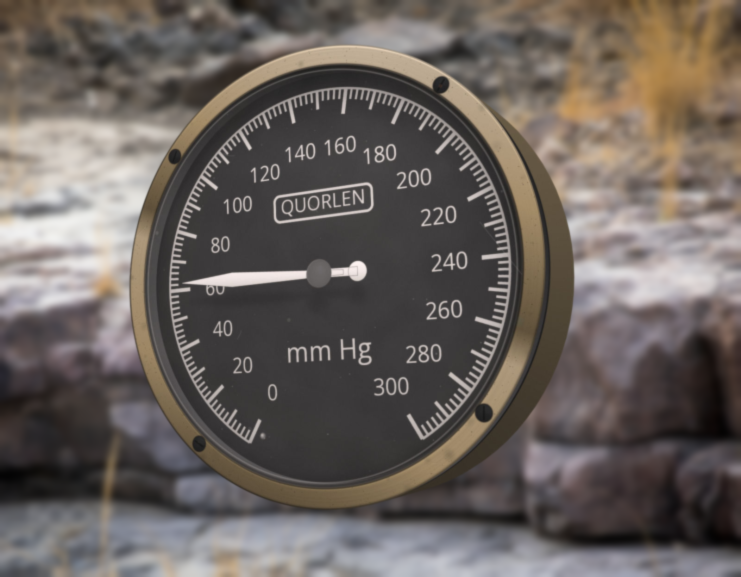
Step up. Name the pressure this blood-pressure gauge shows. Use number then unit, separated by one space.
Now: 62 mmHg
